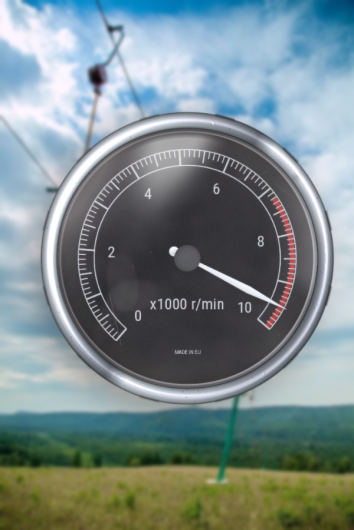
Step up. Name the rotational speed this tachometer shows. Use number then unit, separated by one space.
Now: 9500 rpm
